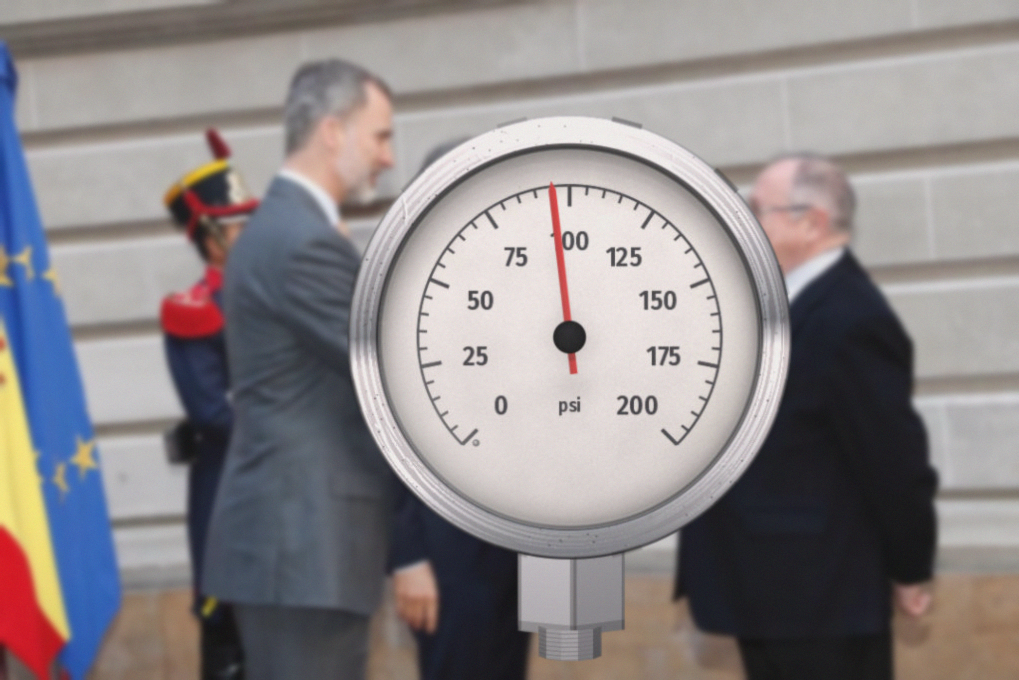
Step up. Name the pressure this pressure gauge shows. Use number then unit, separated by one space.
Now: 95 psi
